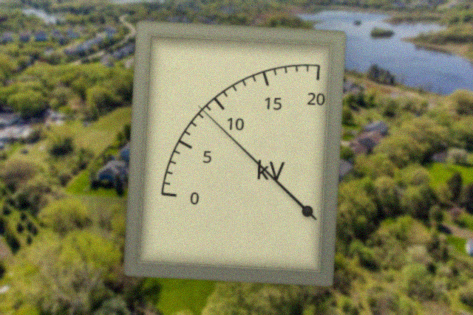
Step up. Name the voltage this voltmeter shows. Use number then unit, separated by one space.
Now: 8.5 kV
